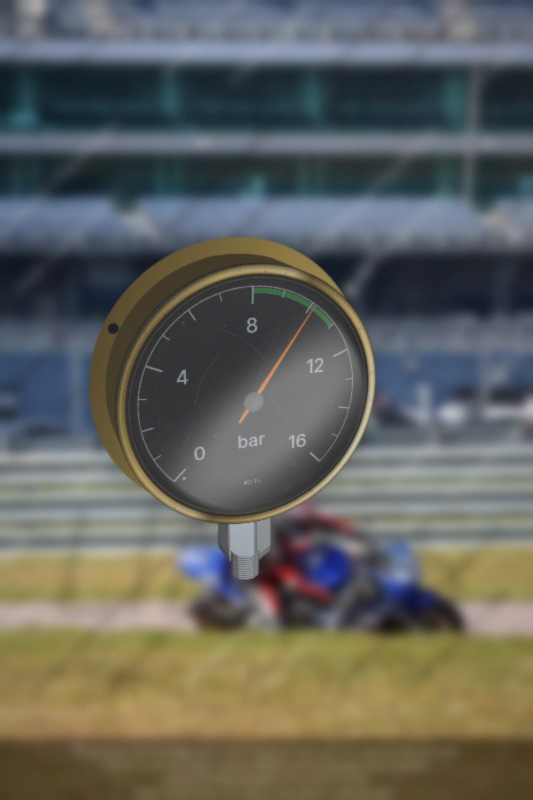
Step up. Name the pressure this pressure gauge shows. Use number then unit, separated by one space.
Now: 10 bar
